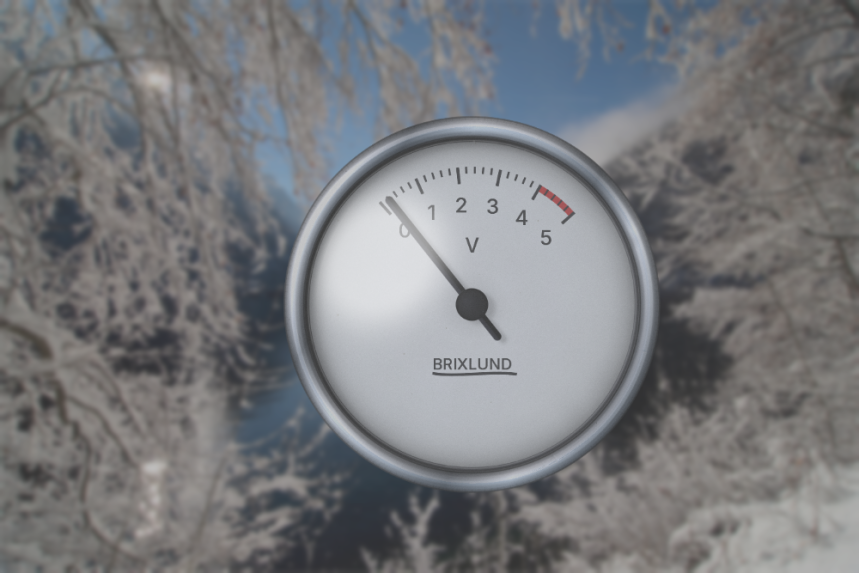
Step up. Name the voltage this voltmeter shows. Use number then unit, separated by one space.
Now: 0.2 V
